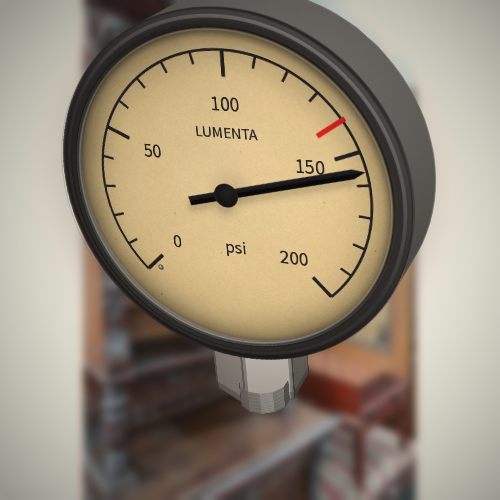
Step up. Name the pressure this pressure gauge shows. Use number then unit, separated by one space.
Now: 155 psi
